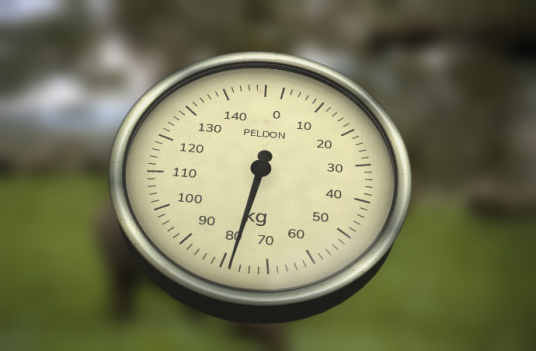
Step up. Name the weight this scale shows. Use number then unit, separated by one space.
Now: 78 kg
